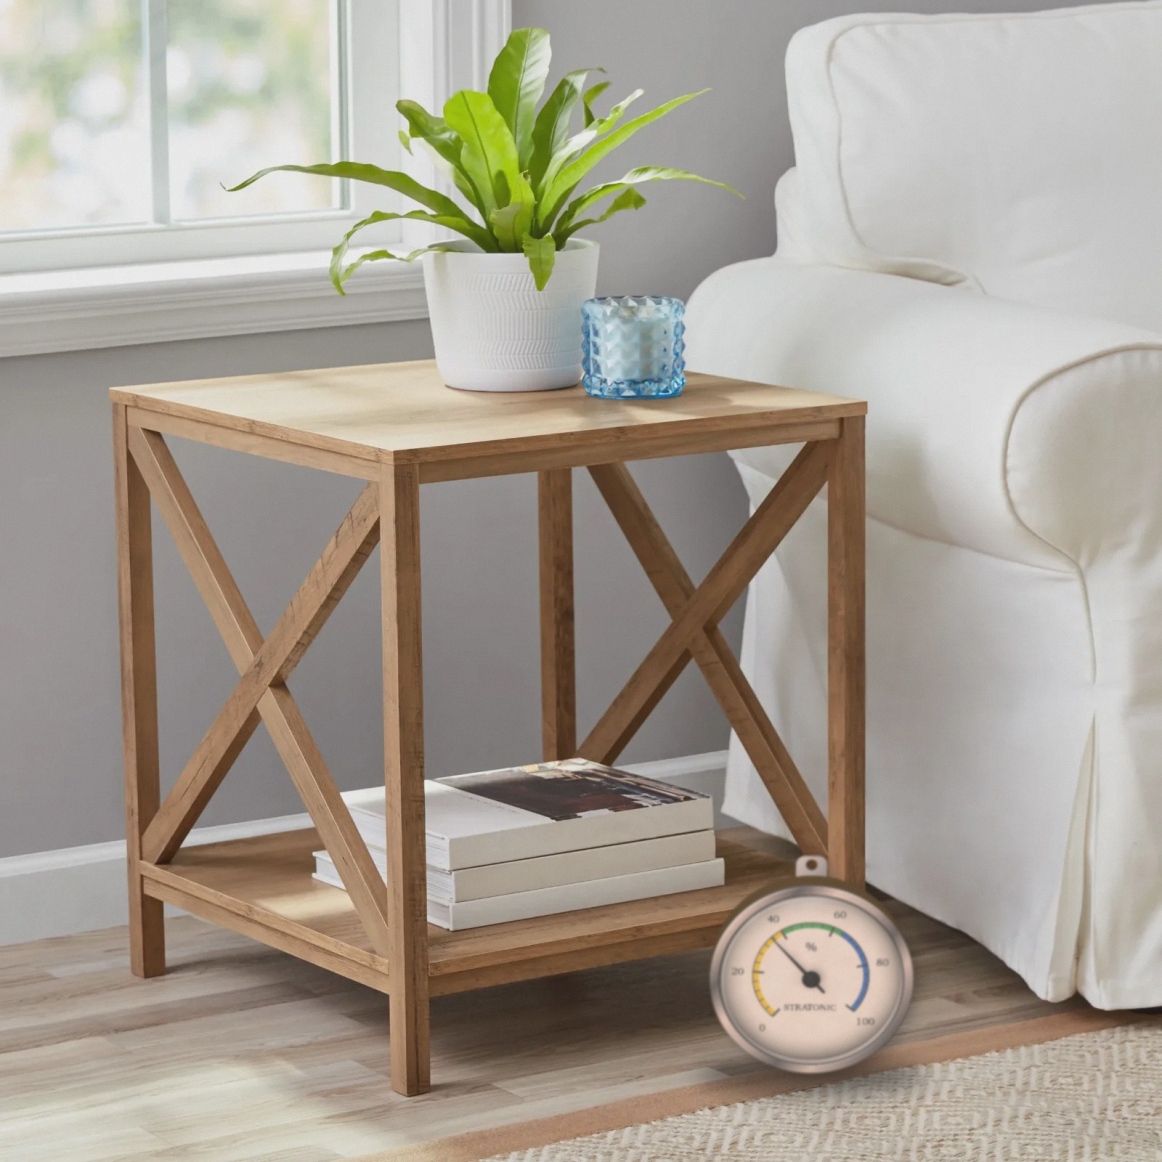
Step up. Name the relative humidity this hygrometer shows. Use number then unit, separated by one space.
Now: 36 %
